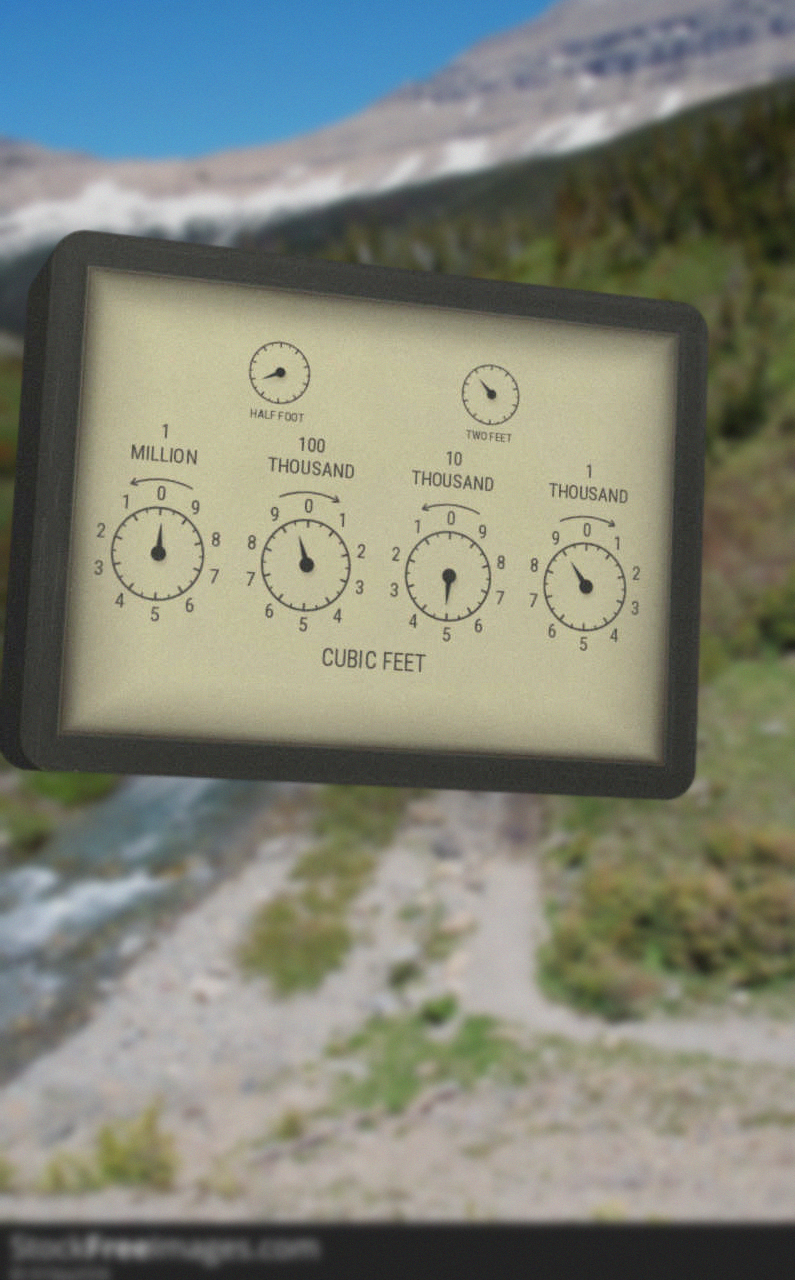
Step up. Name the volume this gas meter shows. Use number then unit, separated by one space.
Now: 994900 ft³
